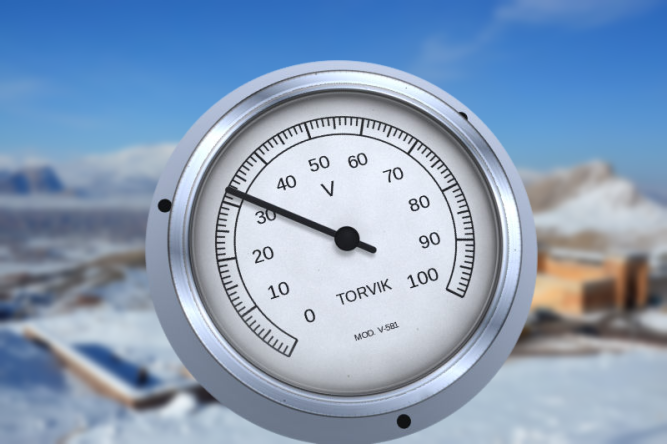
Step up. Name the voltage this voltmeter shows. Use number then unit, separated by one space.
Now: 32 V
